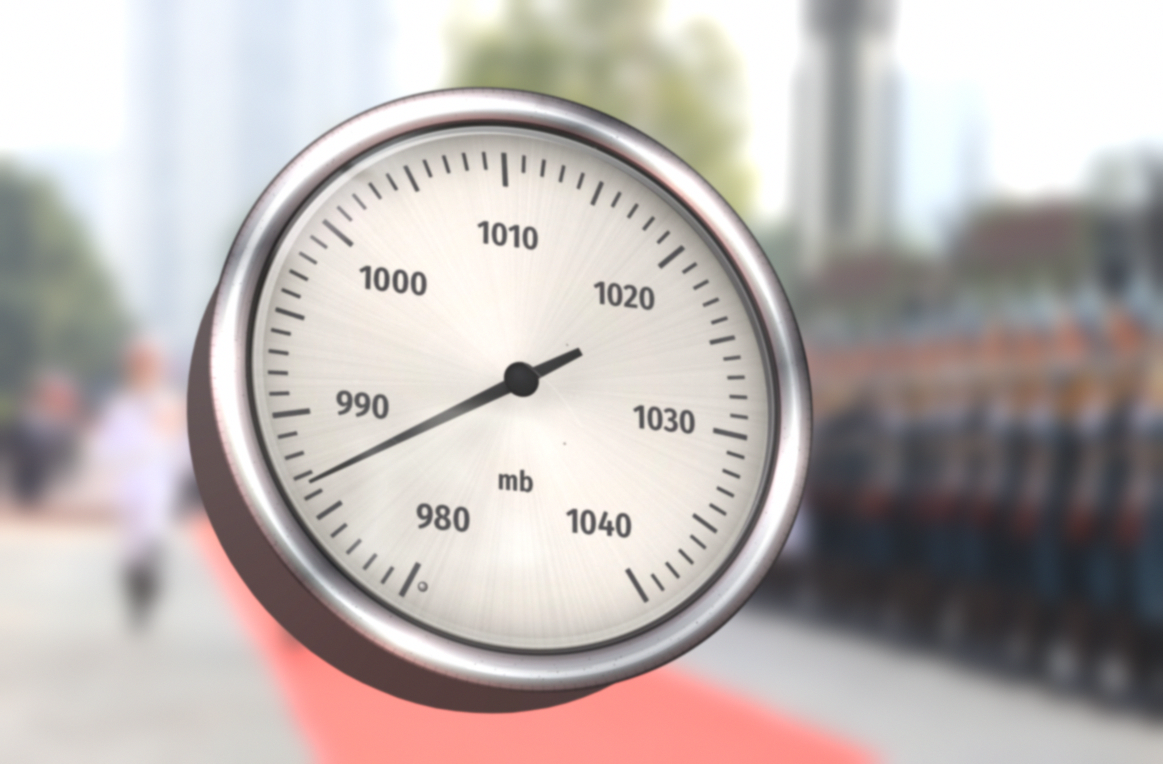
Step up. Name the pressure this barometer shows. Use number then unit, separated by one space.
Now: 986.5 mbar
